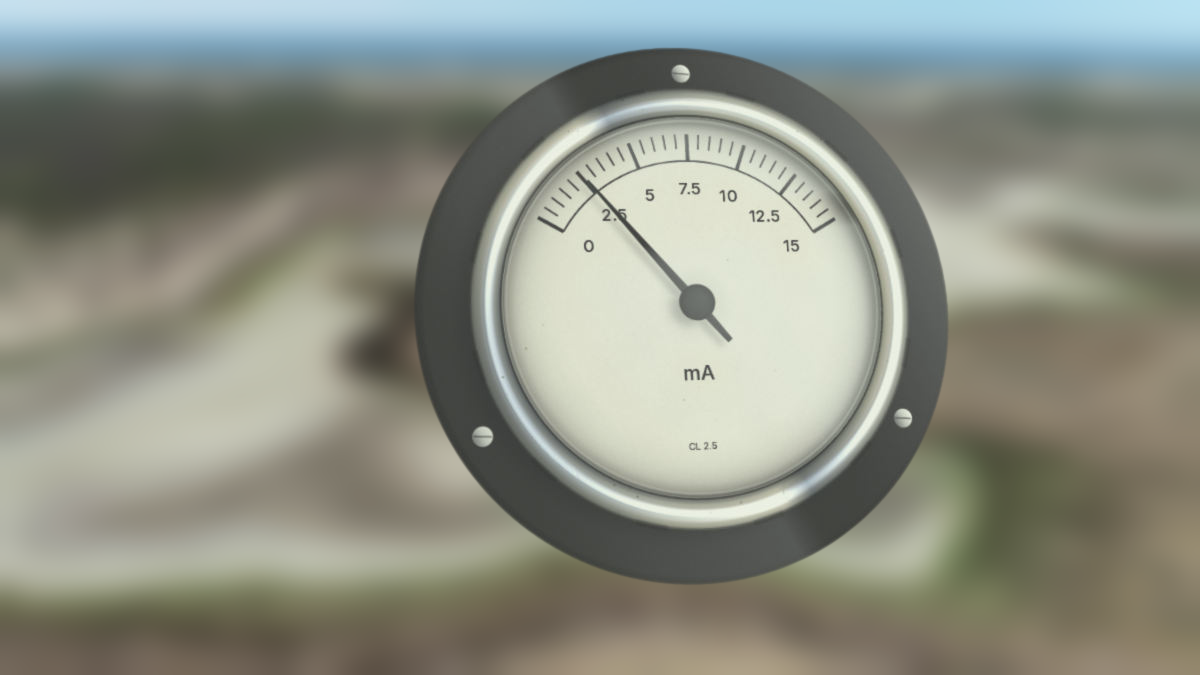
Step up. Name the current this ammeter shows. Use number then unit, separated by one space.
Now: 2.5 mA
